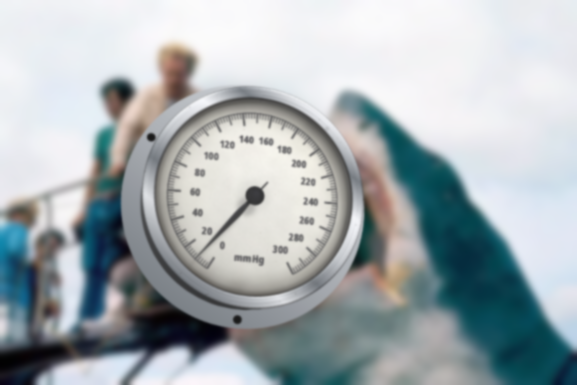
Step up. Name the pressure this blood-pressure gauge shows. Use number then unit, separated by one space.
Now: 10 mmHg
